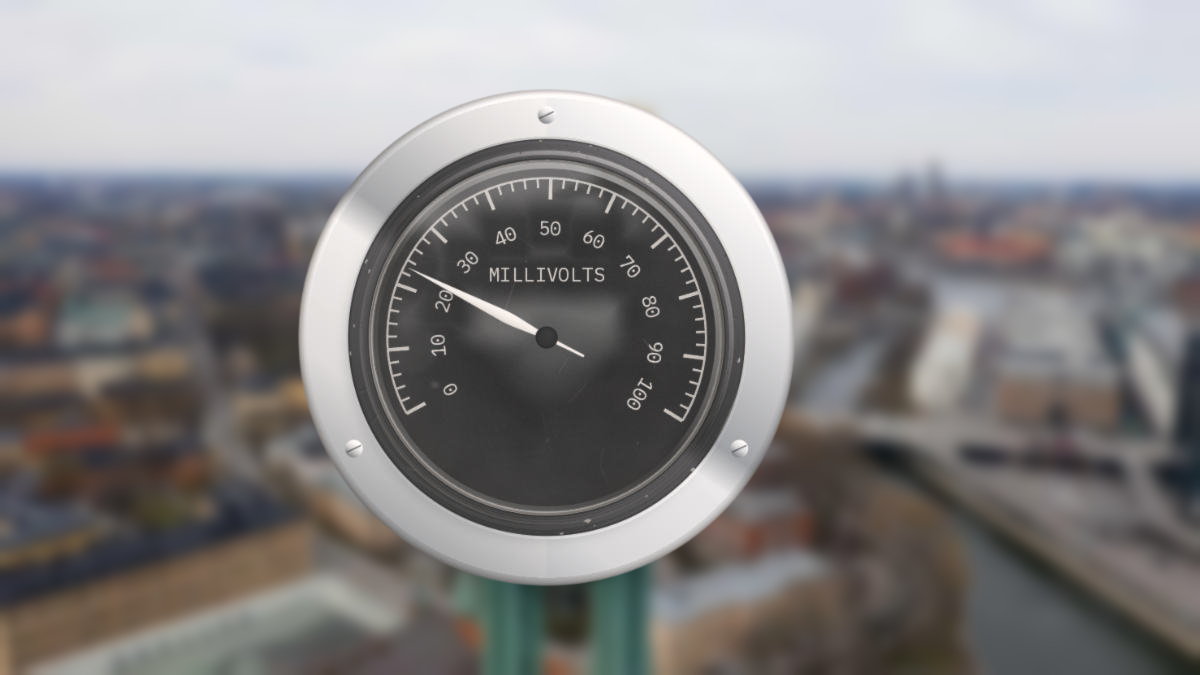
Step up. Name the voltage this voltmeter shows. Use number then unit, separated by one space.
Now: 23 mV
